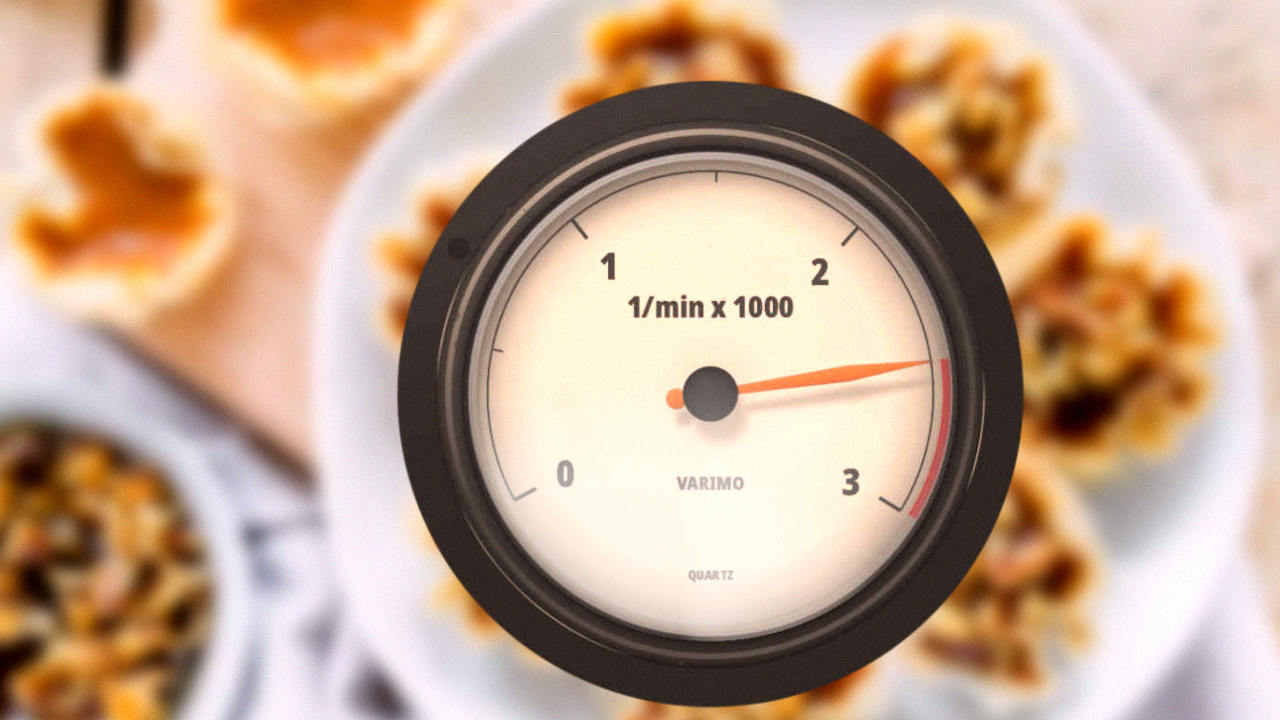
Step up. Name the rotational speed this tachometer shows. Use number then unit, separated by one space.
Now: 2500 rpm
